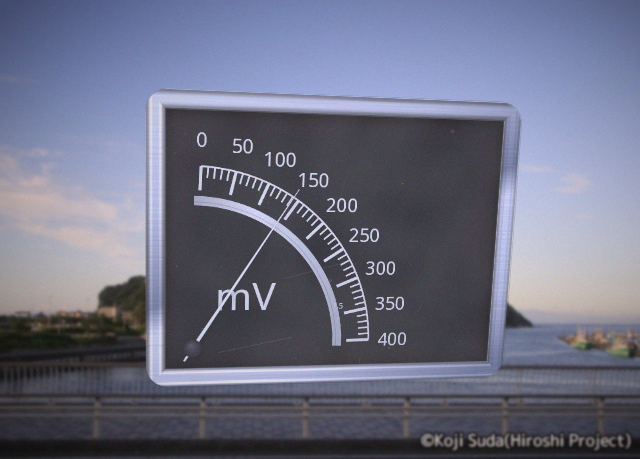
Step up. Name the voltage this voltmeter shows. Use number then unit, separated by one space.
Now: 140 mV
